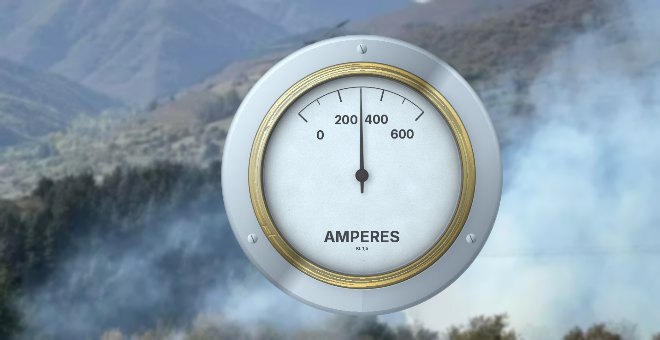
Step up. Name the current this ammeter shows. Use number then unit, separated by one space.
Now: 300 A
